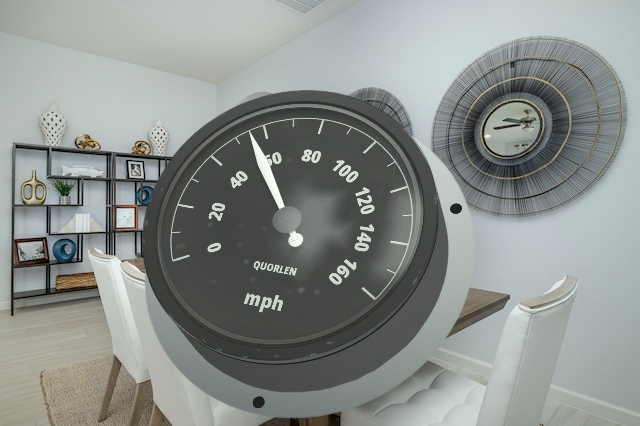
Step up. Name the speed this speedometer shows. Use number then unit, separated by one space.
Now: 55 mph
